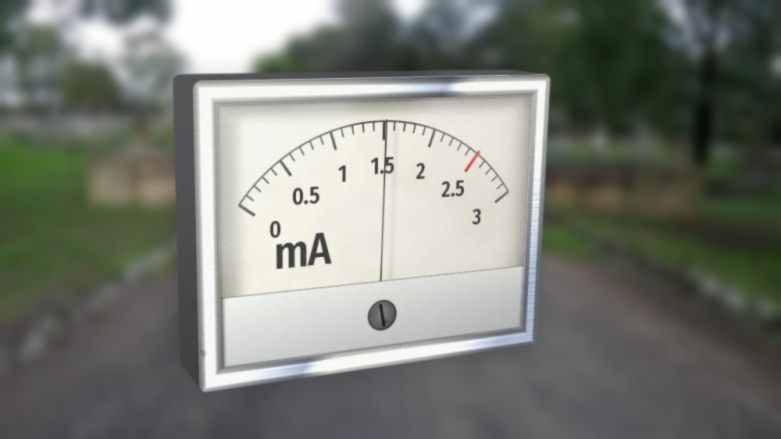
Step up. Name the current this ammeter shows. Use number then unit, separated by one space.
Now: 1.5 mA
